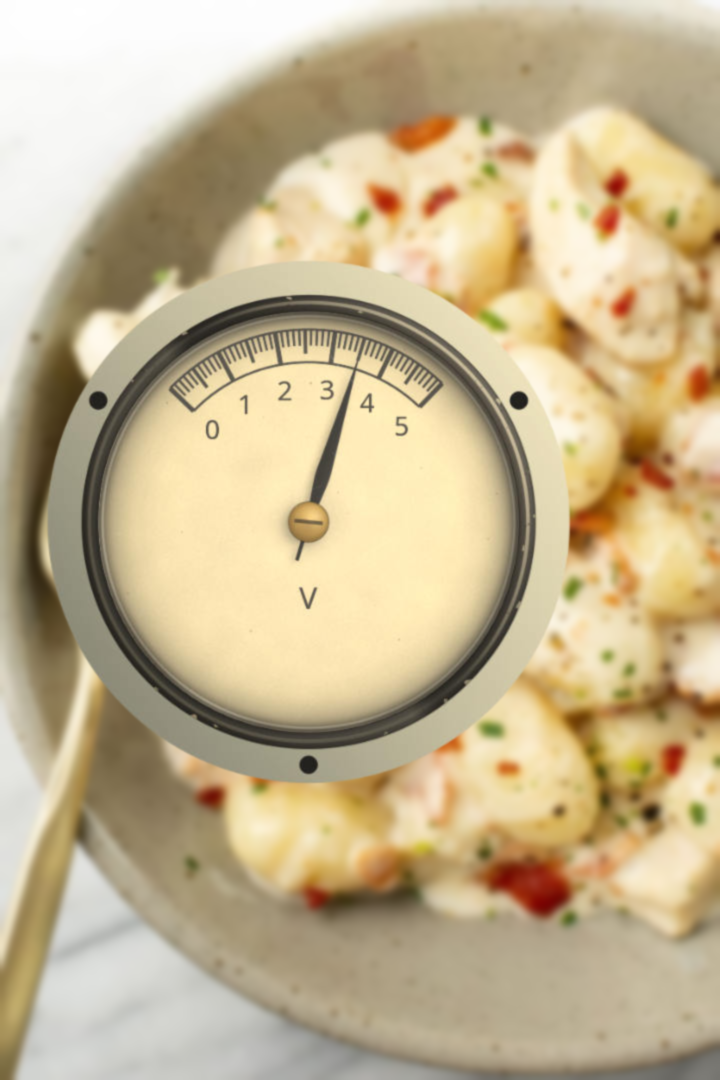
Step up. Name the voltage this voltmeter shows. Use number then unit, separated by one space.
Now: 3.5 V
